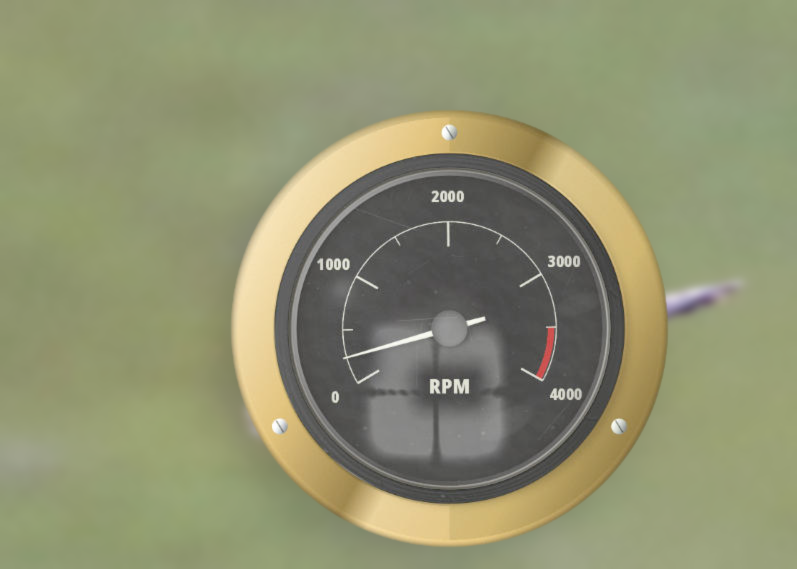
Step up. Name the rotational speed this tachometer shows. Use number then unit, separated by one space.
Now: 250 rpm
